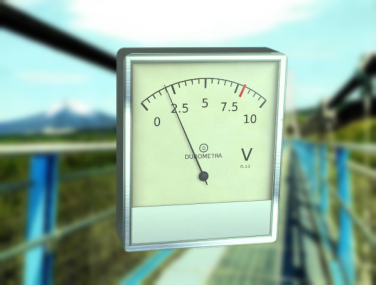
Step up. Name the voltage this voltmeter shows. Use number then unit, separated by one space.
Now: 2 V
